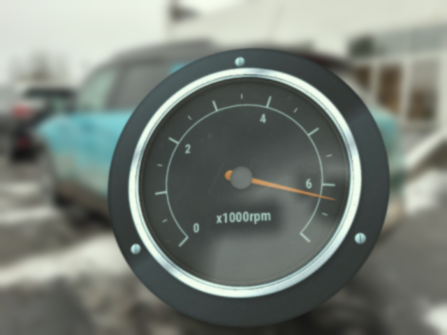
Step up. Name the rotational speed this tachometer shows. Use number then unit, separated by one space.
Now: 6250 rpm
